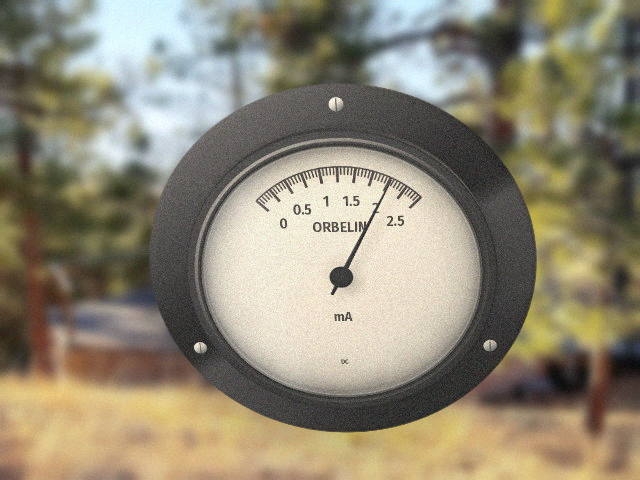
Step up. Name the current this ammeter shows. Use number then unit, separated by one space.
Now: 2 mA
